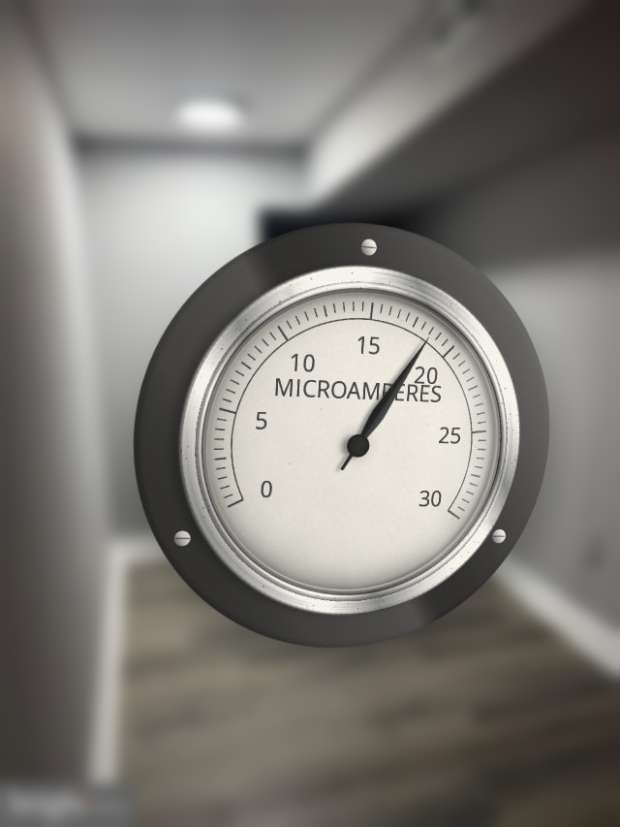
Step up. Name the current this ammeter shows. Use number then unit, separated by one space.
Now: 18.5 µA
